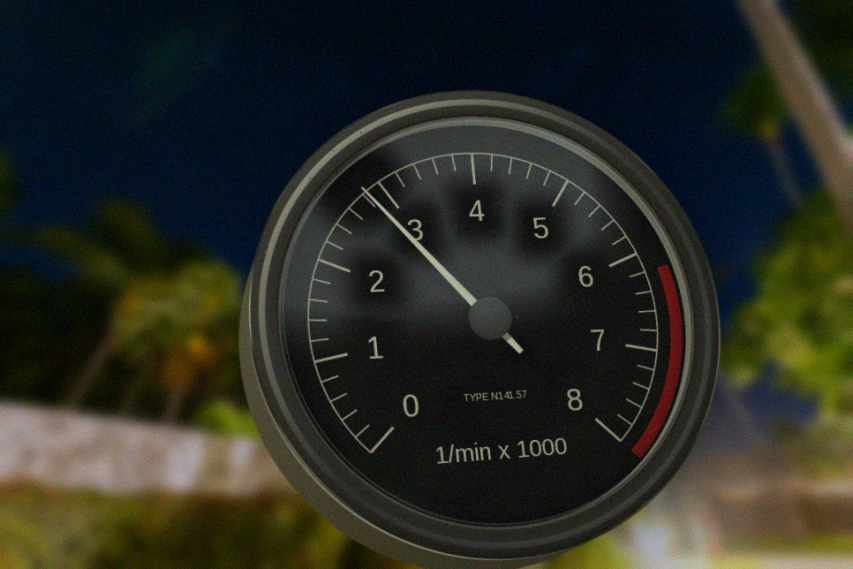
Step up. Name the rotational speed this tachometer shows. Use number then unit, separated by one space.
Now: 2800 rpm
